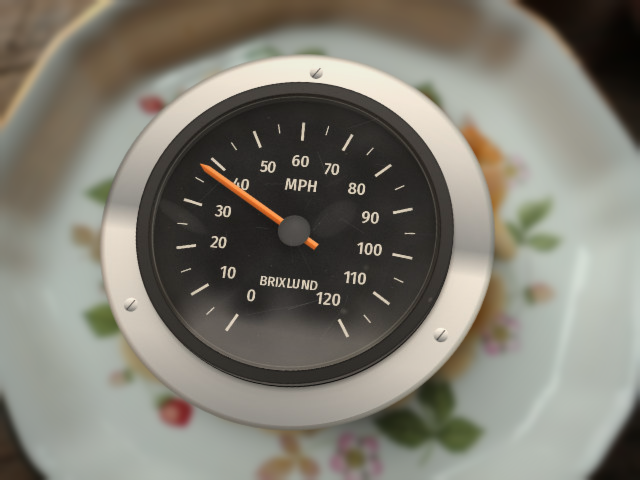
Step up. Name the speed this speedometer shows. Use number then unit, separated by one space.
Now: 37.5 mph
